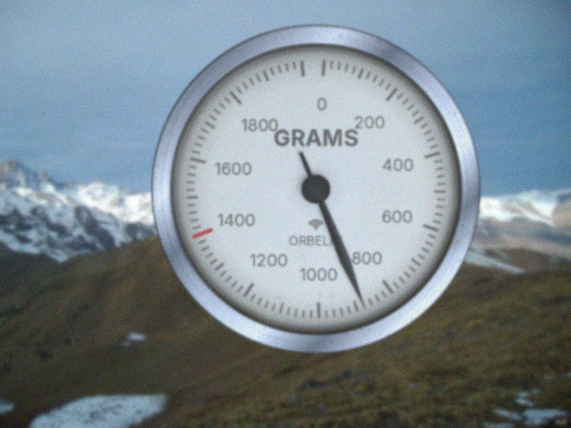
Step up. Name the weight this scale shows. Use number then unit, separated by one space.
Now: 880 g
